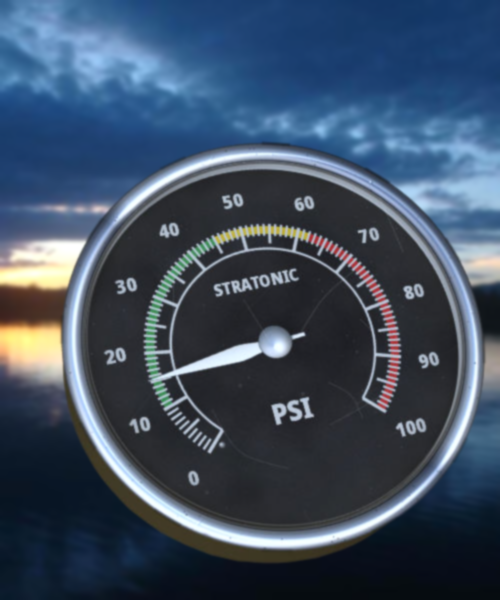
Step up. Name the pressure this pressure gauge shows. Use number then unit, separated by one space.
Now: 15 psi
